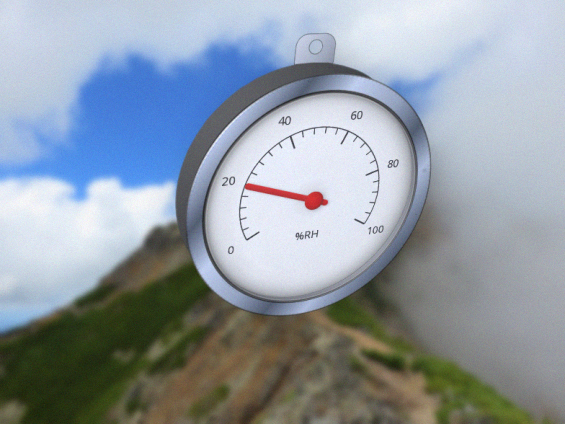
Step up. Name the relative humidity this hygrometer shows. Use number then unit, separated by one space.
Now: 20 %
